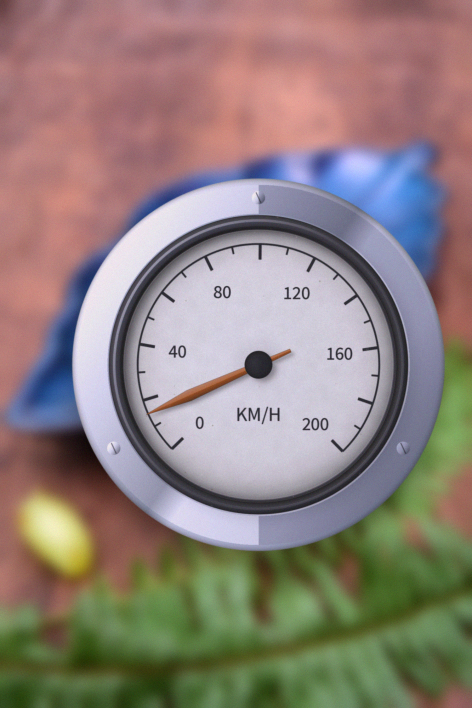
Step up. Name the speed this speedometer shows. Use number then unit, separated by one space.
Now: 15 km/h
